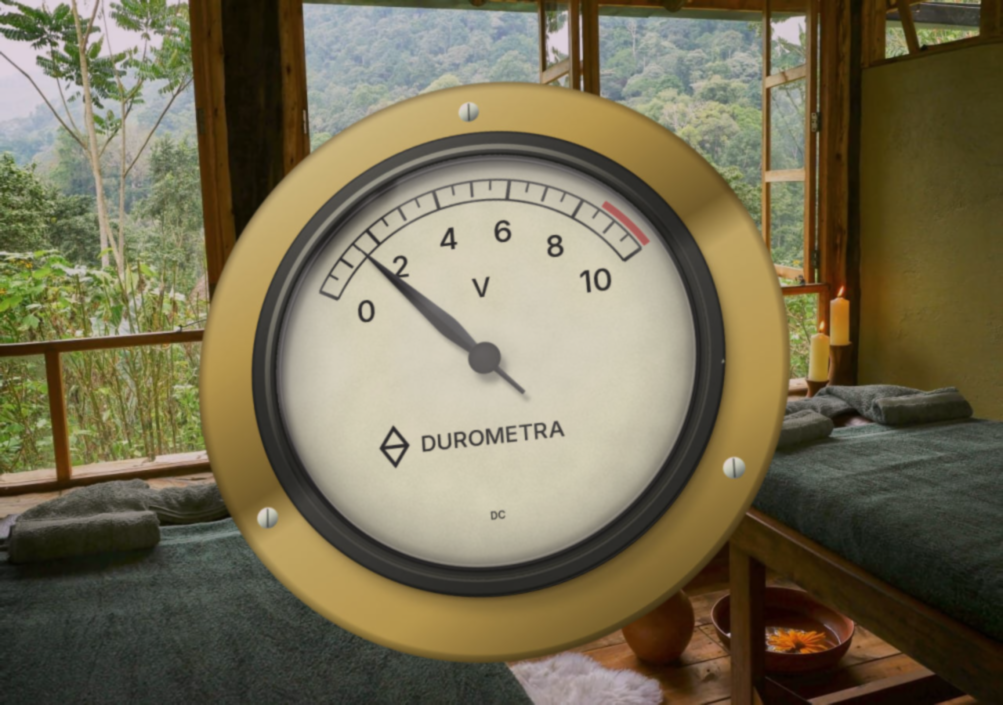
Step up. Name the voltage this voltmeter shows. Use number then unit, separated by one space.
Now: 1.5 V
